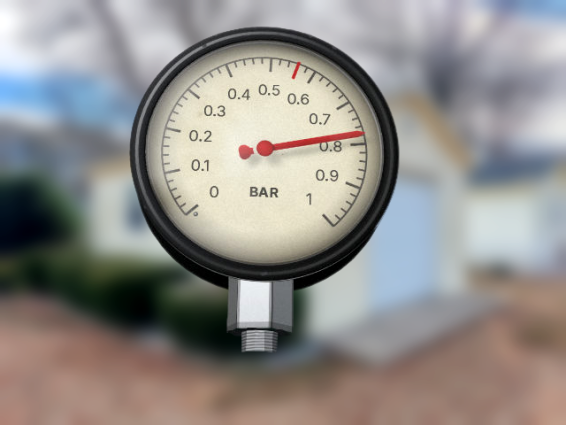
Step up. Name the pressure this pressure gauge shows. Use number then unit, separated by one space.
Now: 0.78 bar
